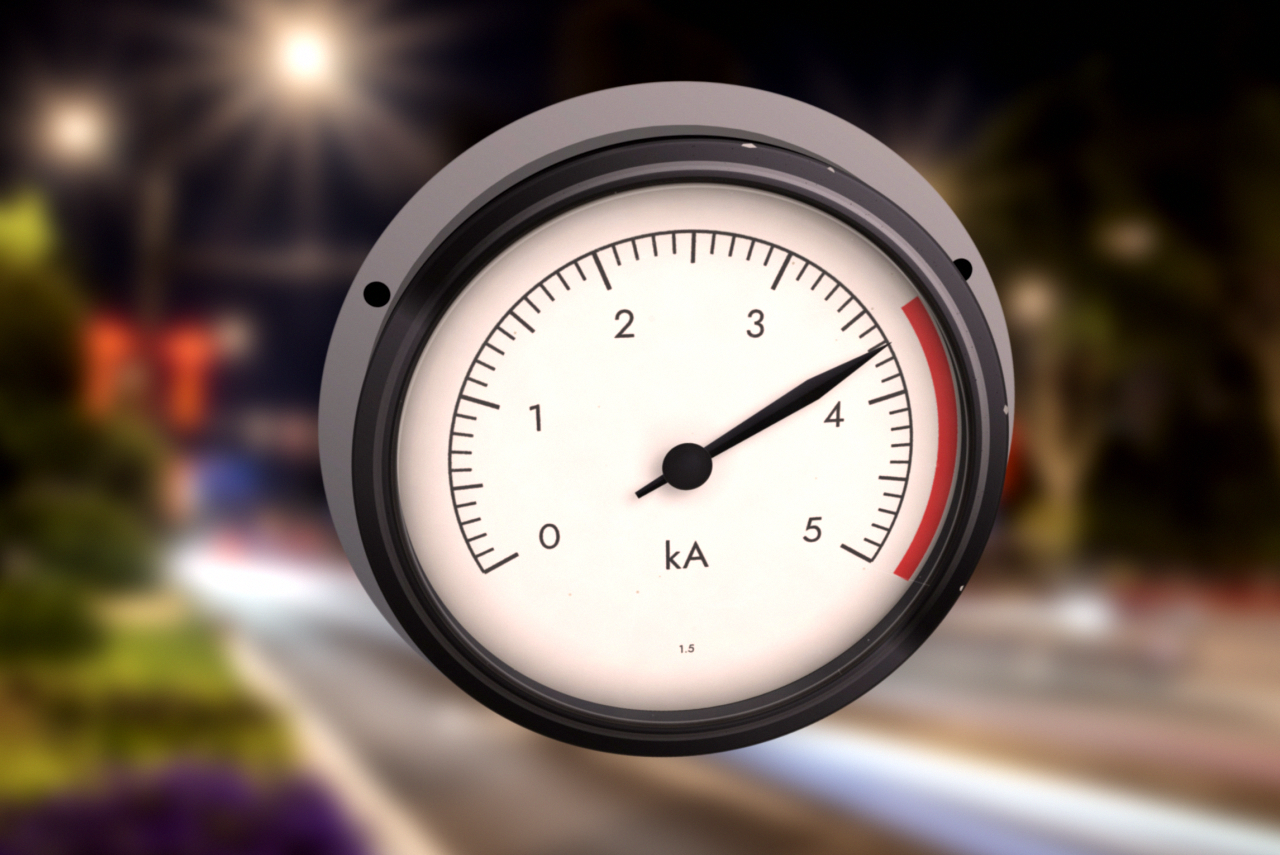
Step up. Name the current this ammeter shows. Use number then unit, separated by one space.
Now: 3.7 kA
